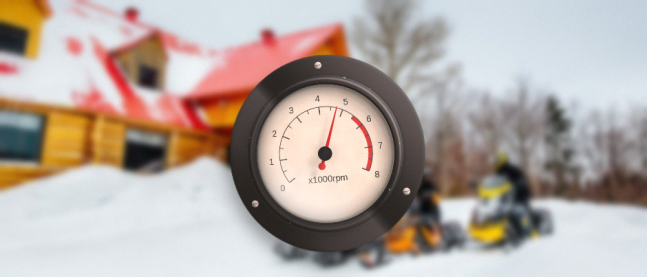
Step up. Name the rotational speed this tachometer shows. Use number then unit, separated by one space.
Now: 4750 rpm
